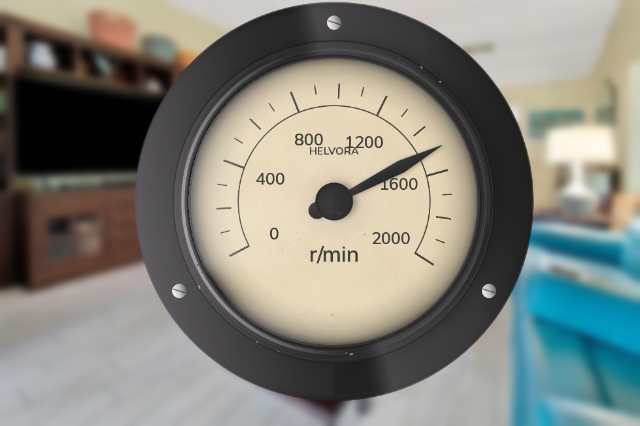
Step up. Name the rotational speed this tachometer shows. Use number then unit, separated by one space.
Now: 1500 rpm
